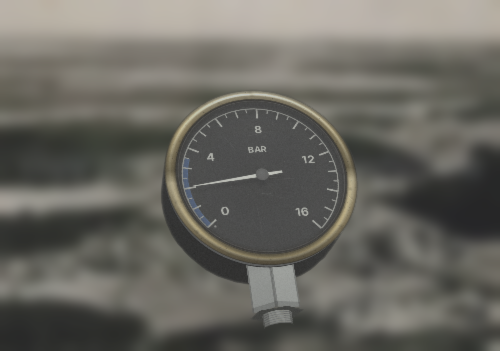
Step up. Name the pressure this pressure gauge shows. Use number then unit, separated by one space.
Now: 2 bar
